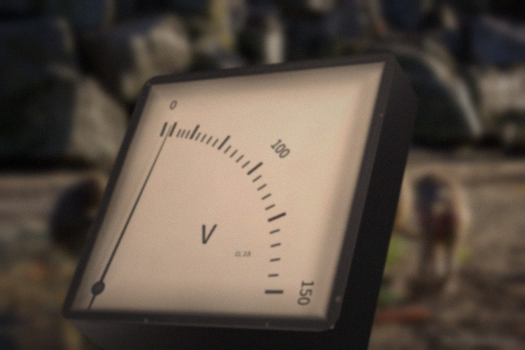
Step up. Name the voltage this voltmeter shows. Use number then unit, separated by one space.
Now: 25 V
